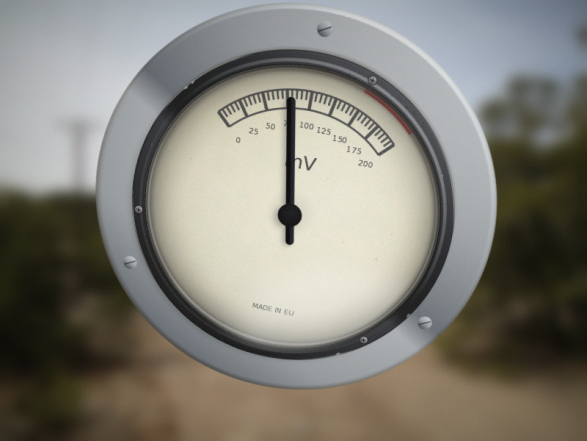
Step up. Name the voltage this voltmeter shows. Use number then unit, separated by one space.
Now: 80 mV
